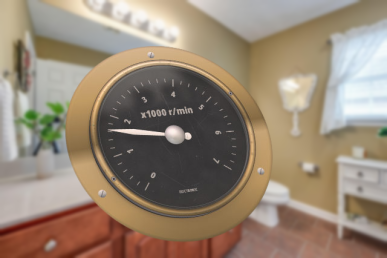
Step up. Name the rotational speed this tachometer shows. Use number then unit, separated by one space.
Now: 1600 rpm
